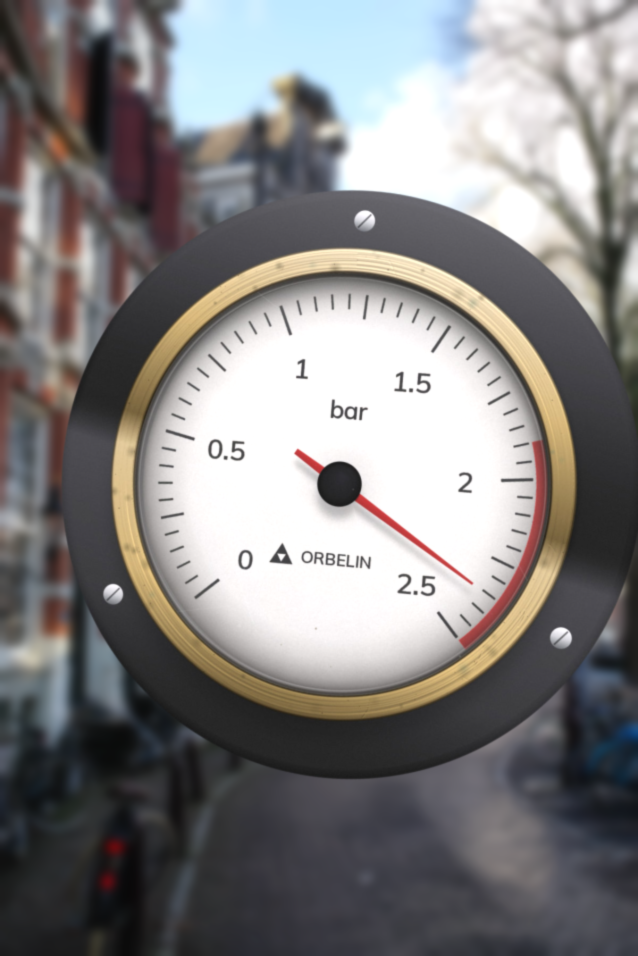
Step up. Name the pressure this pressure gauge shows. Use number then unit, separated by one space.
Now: 2.35 bar
